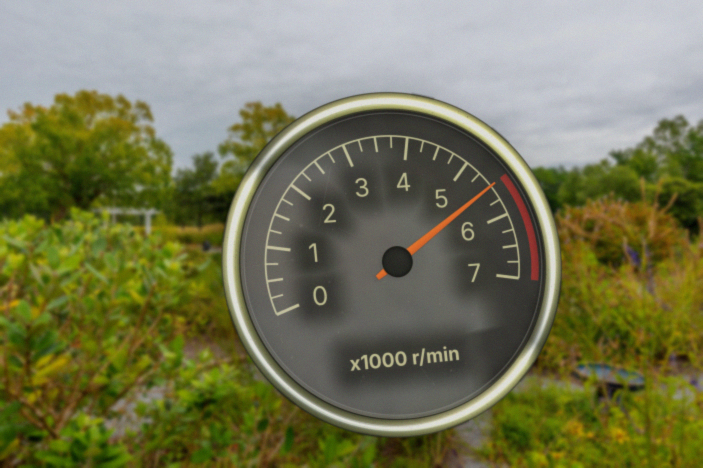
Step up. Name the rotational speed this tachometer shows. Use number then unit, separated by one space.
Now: 5500 rpm
